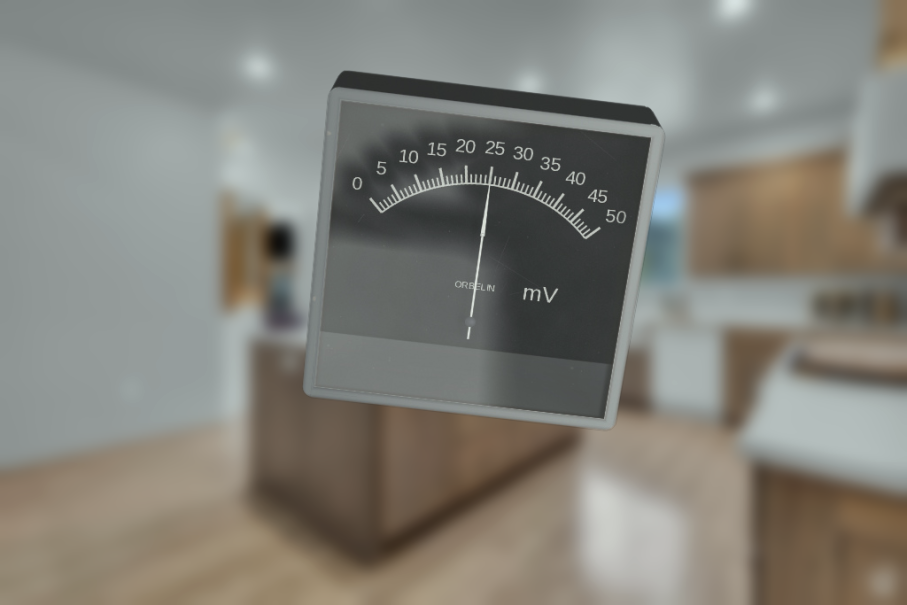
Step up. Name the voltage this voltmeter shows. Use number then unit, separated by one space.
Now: 25 mV
